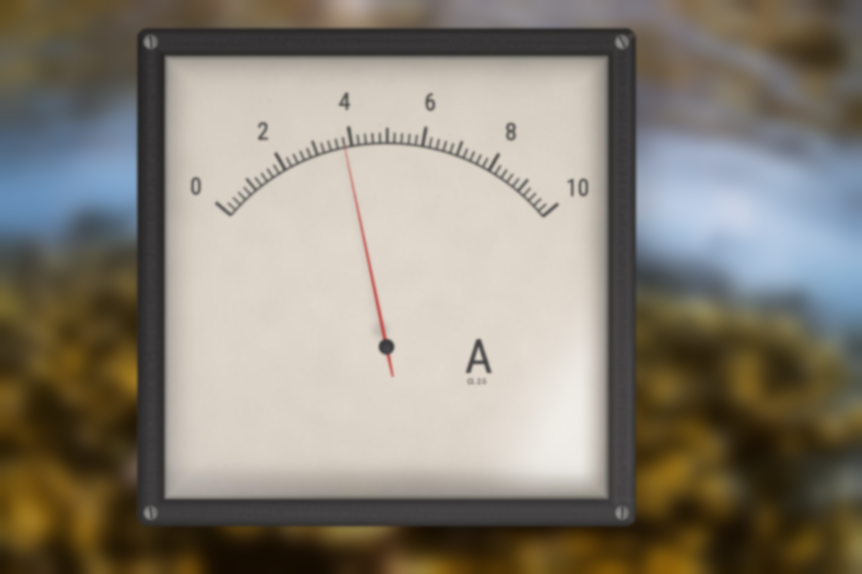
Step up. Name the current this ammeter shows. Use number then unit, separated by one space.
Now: 3.8 A
